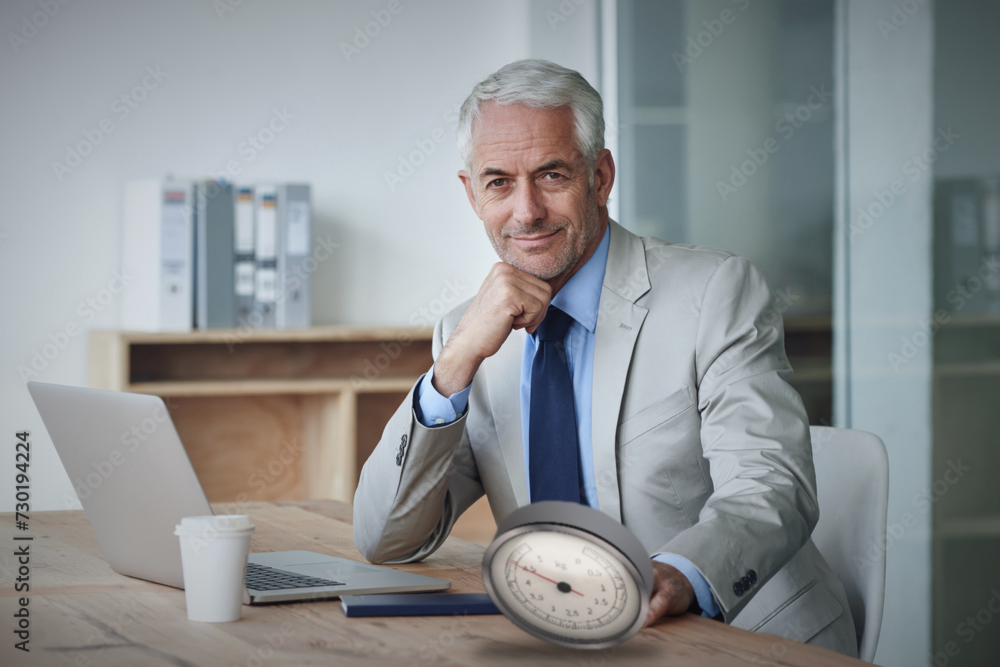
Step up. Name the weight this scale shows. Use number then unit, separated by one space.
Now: 4.5 kg
